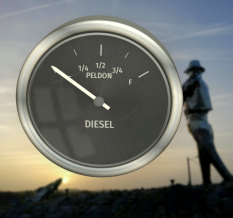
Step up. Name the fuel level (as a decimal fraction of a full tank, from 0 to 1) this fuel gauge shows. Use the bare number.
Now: 0
